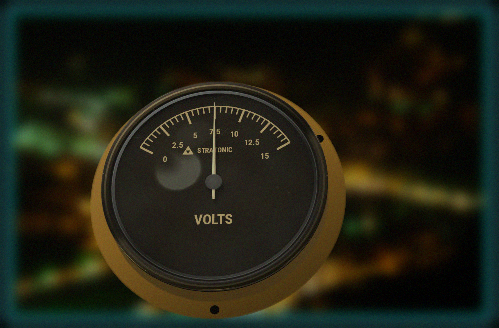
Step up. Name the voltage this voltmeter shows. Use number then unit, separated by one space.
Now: 7.5 V
